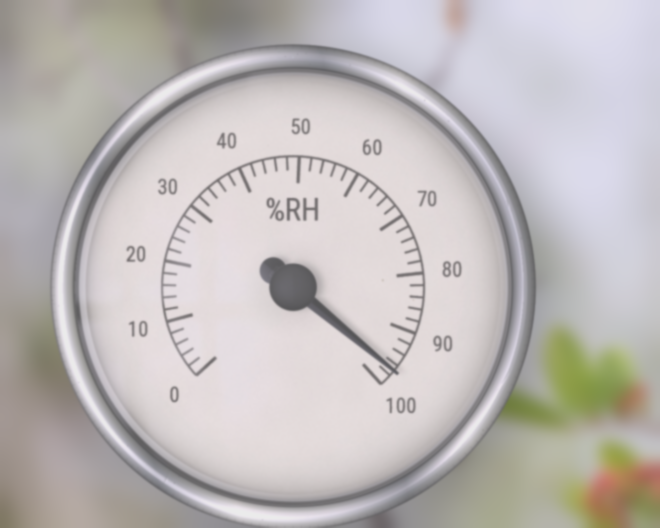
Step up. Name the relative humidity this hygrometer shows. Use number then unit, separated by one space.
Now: 97 %
